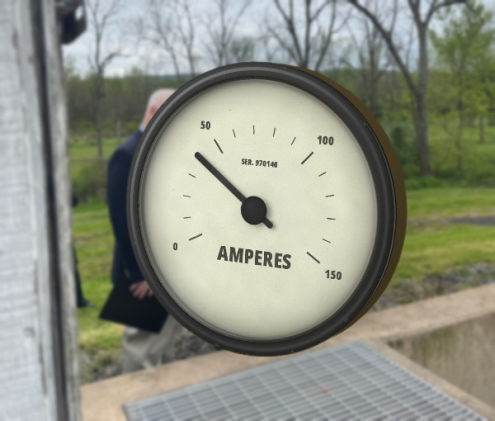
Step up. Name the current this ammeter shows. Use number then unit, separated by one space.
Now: 40 A
